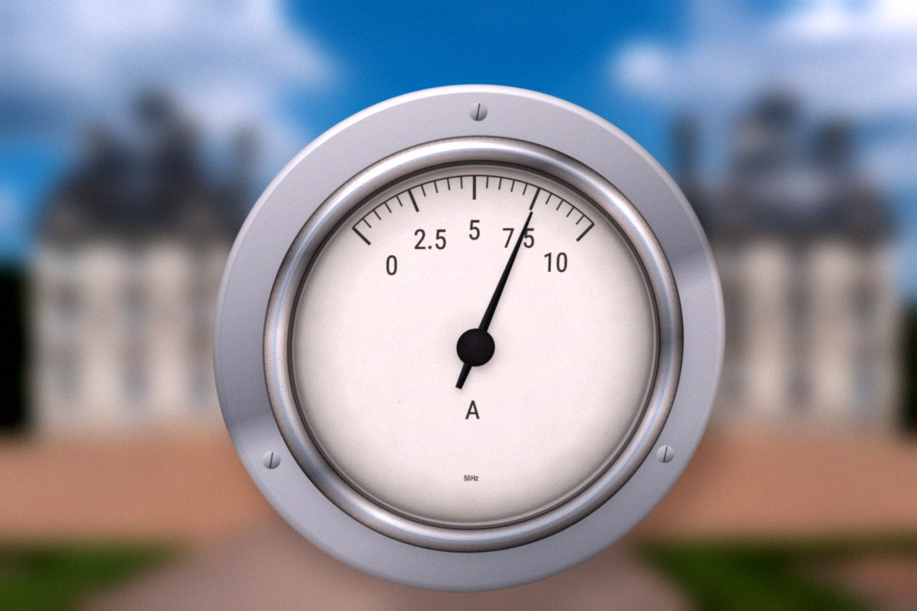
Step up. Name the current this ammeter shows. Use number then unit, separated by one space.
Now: 7.5 A
